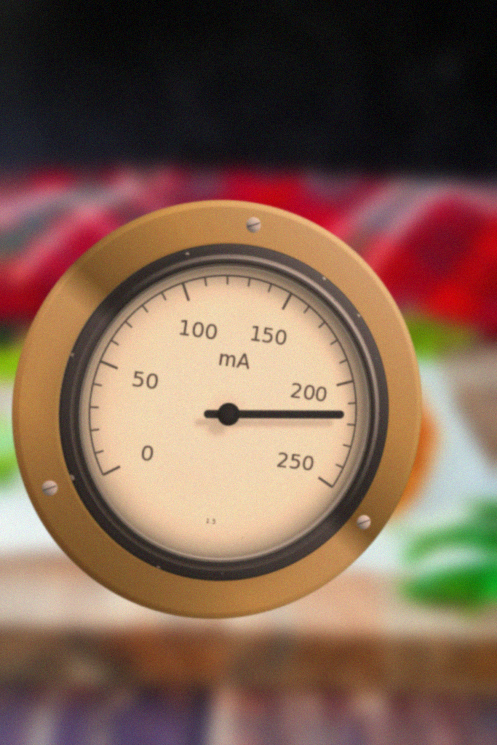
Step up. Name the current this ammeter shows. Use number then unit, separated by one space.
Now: 215 mA
